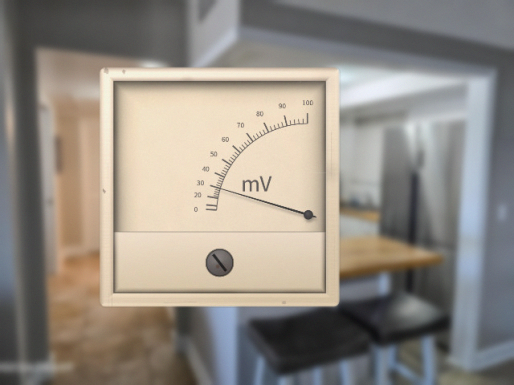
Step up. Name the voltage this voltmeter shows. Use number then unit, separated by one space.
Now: 30 mV
